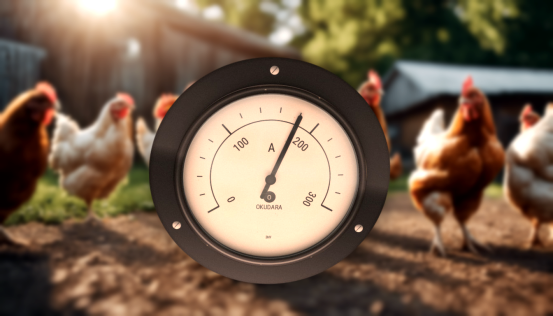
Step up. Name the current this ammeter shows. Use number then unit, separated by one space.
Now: 180 A
